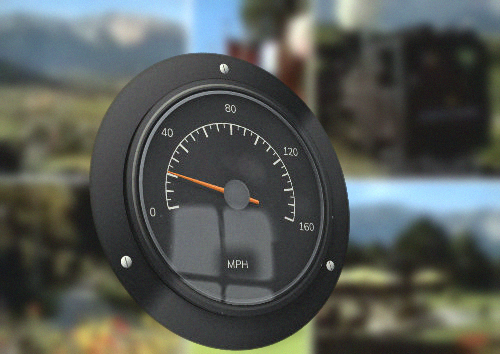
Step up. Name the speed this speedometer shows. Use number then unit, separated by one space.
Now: 20 mph
